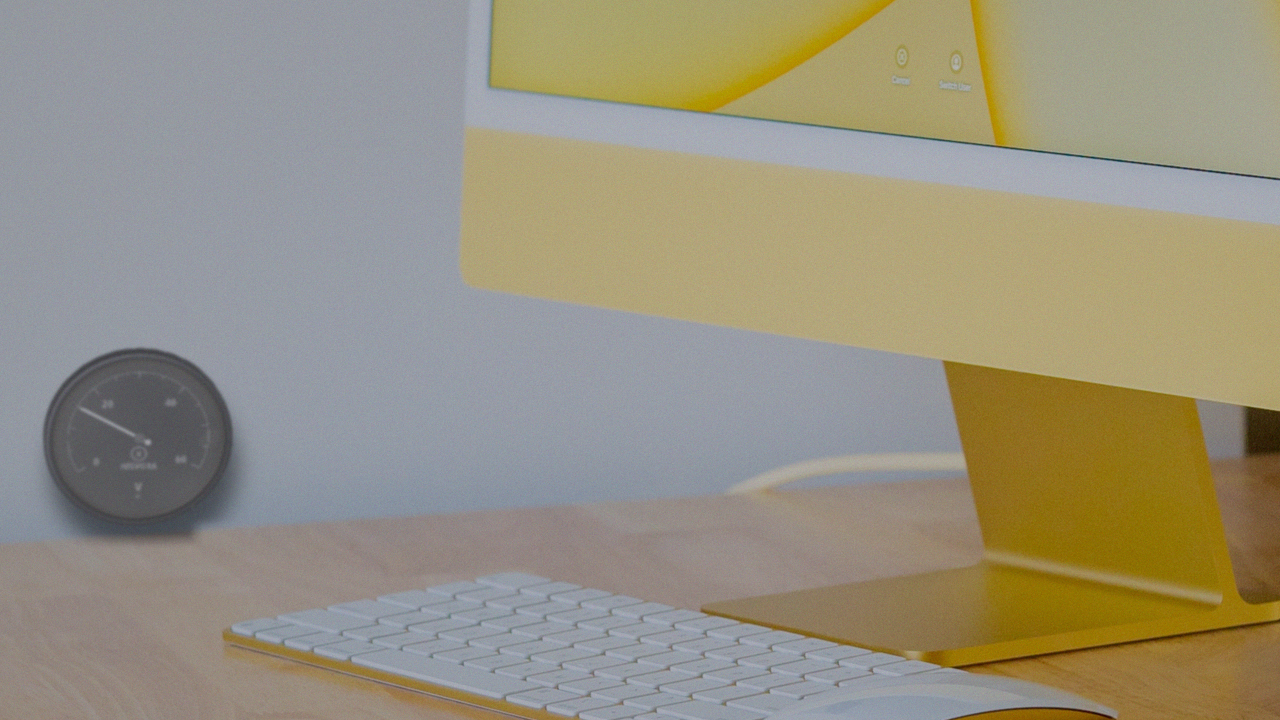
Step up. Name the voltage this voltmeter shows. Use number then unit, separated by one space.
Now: 15 V
